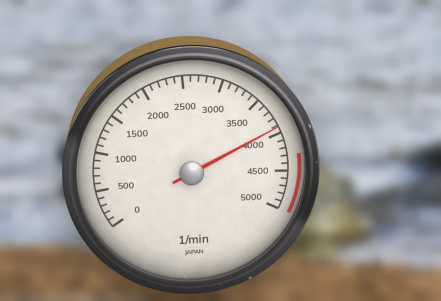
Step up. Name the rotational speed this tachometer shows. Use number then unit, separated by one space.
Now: 3900 rpm
